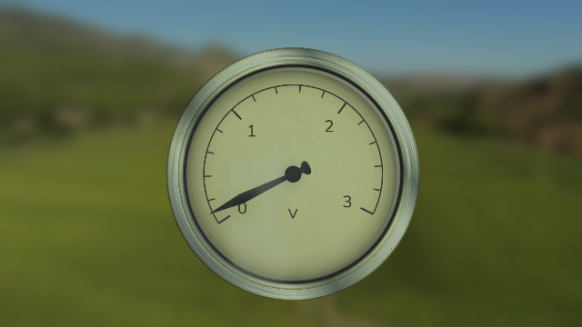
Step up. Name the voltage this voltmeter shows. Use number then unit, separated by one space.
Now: 0.1 V
